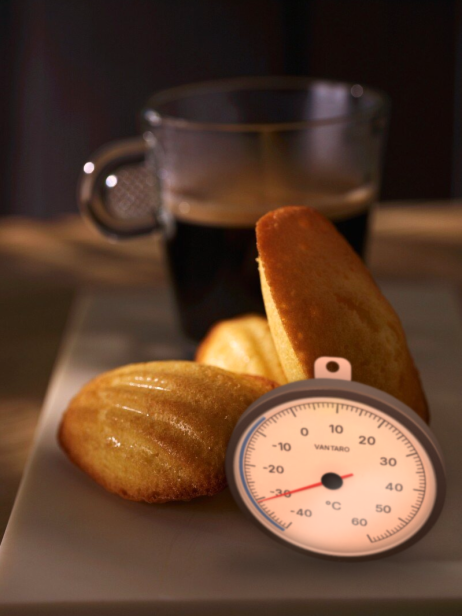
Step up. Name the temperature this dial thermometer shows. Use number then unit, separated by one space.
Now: -30 °C
